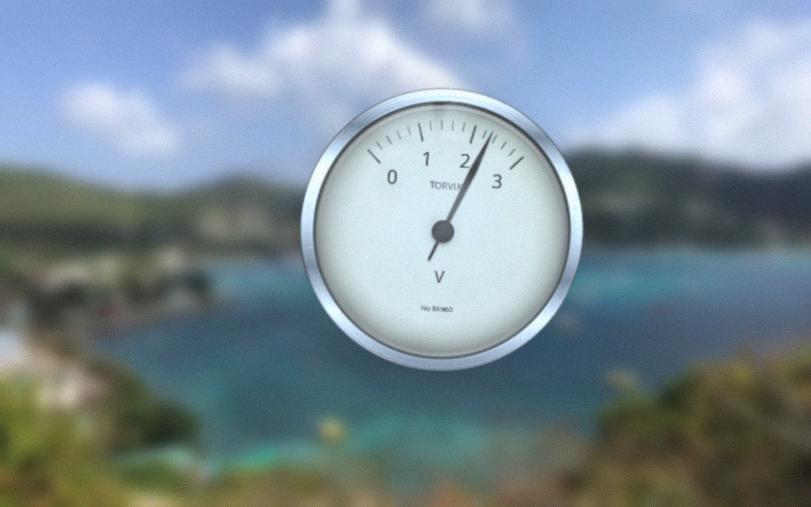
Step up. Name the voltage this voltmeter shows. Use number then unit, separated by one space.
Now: 2.3 V
